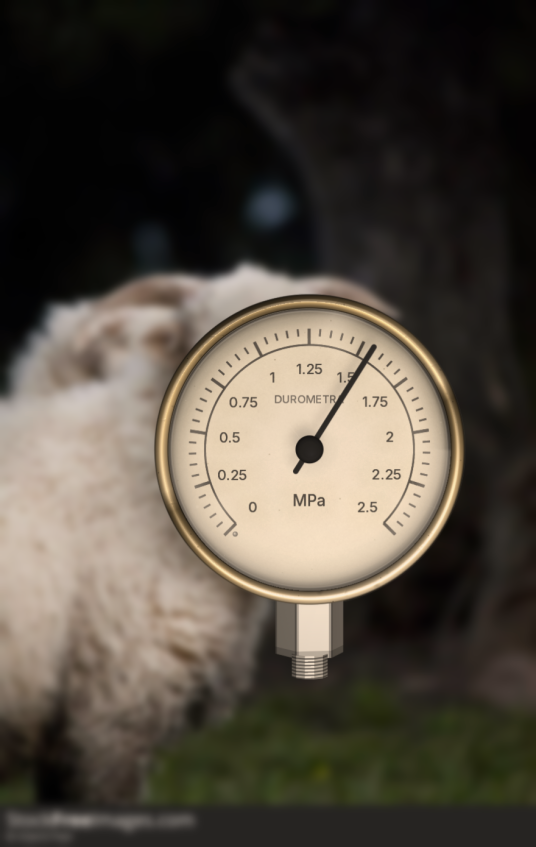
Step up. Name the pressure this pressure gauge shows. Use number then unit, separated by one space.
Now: 1.55 MPa
